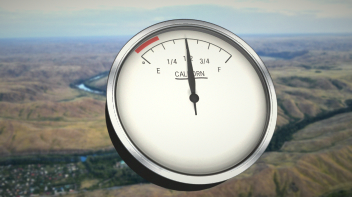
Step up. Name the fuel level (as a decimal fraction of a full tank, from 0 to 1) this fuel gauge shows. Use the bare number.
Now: 0.5
